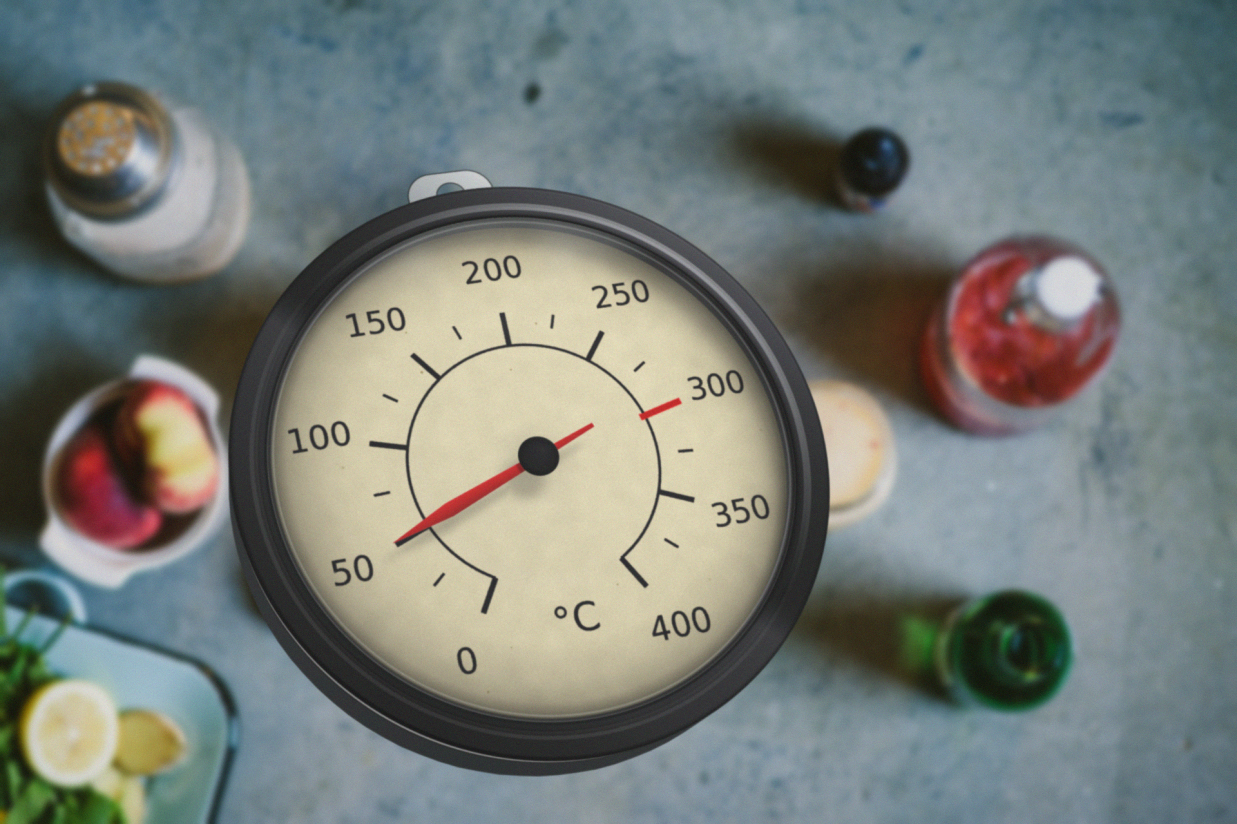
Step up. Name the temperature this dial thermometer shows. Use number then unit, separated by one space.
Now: 50 °C
